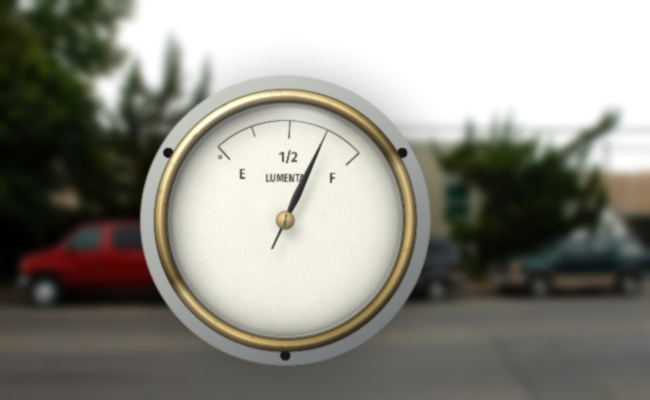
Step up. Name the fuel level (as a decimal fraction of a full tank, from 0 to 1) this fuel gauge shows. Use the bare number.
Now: 0.75
